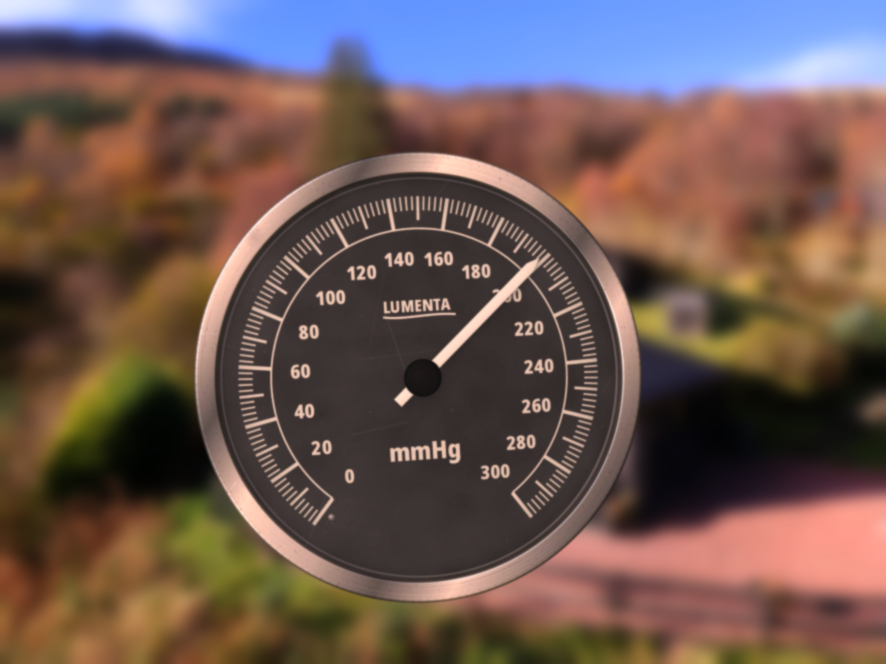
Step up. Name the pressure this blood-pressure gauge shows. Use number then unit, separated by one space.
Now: 198 mmHg
